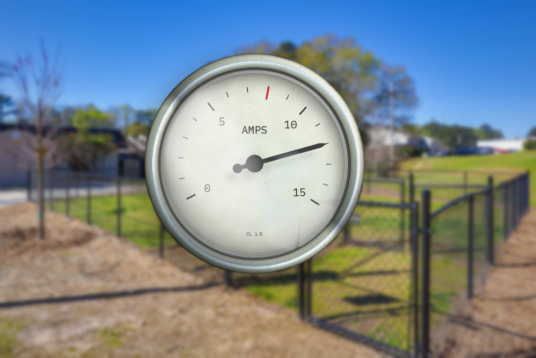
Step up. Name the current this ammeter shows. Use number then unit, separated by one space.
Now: 12 A
